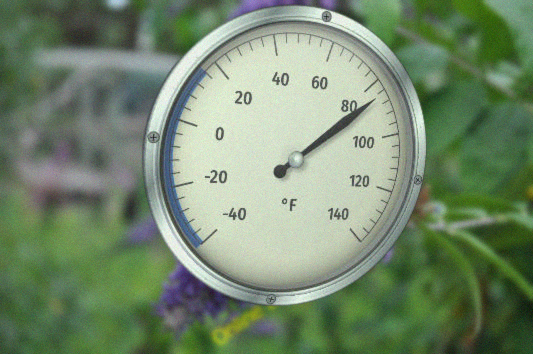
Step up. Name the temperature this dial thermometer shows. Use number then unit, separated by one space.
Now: 84 °F
